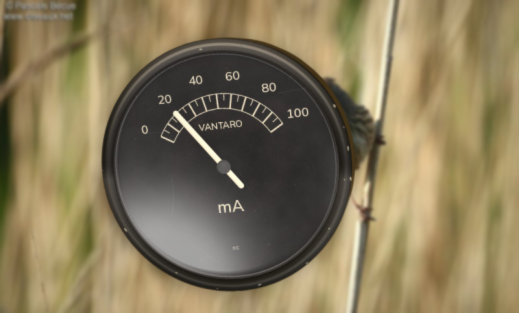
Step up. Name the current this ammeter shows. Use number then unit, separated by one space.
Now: 20 mA
